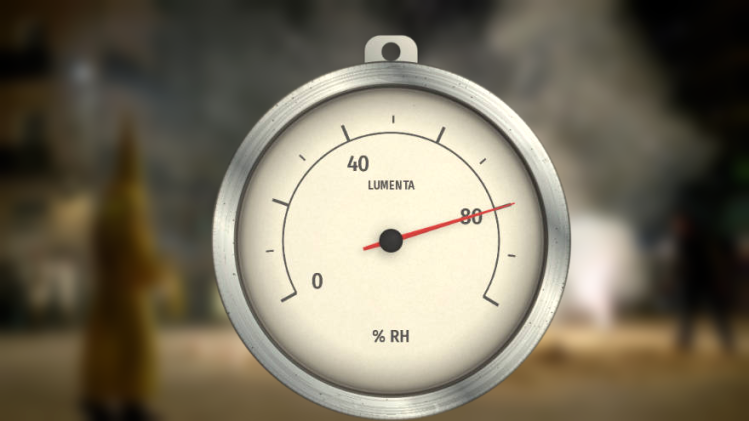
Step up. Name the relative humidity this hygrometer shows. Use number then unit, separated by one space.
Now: 80 %
